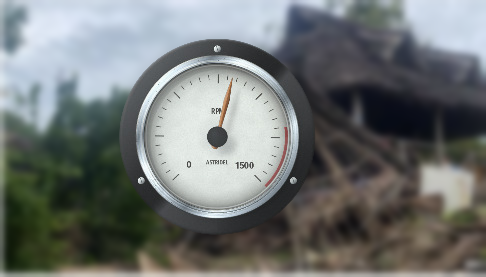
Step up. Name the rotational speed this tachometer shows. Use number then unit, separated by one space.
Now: 825 rpm
